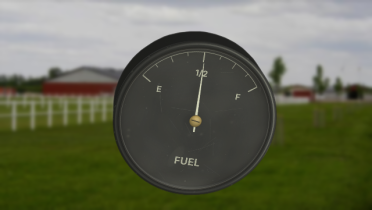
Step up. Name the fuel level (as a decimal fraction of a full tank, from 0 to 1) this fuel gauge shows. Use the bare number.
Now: 0.5
